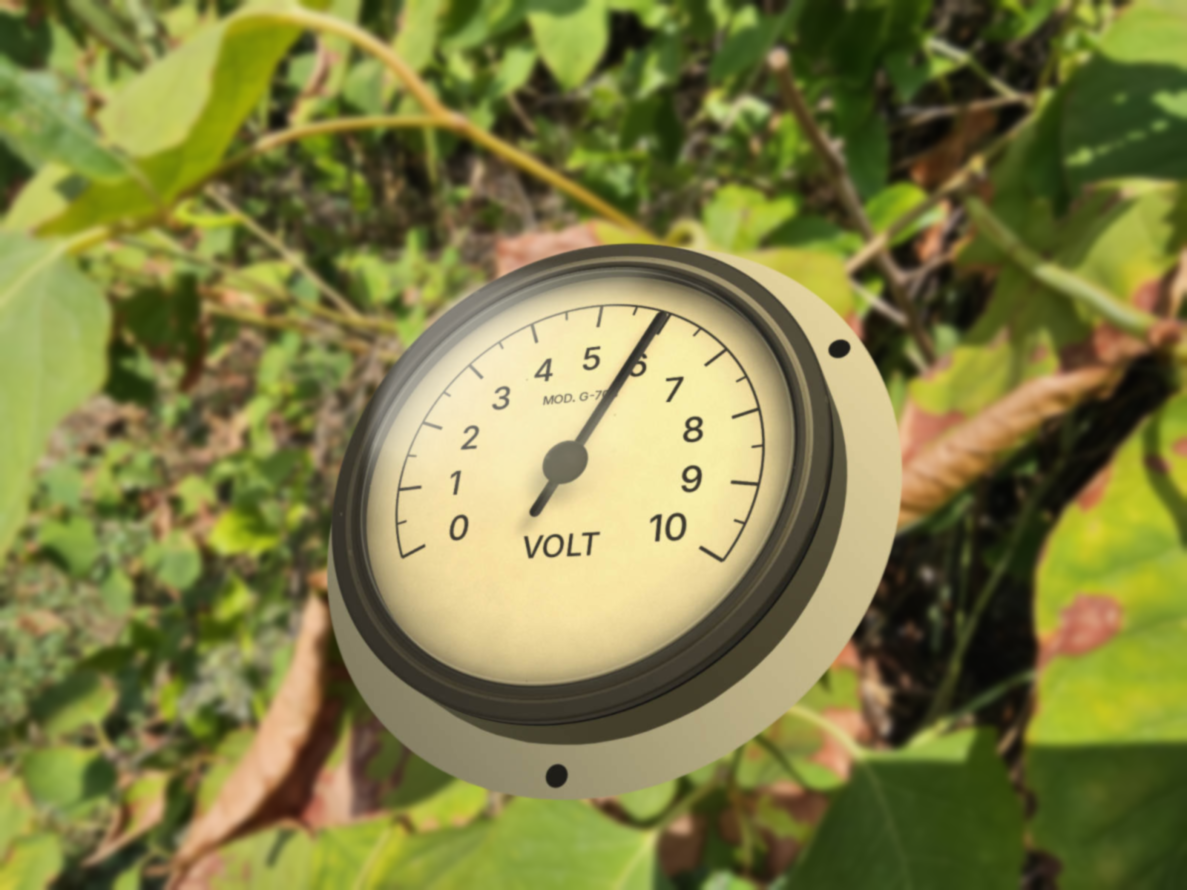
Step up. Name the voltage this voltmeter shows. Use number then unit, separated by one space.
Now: 6 V
